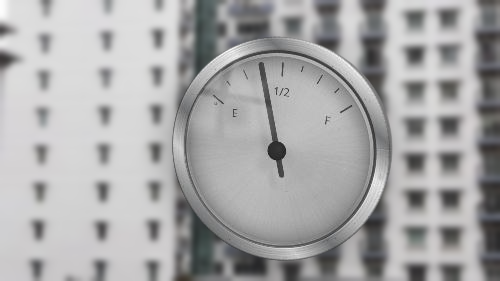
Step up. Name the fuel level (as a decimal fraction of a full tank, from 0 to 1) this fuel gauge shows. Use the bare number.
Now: 0.375
